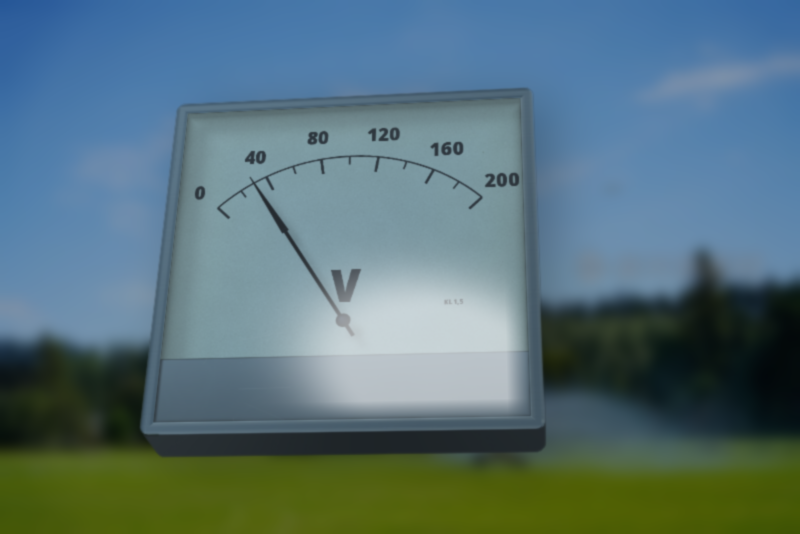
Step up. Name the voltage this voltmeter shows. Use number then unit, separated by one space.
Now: 30 V
